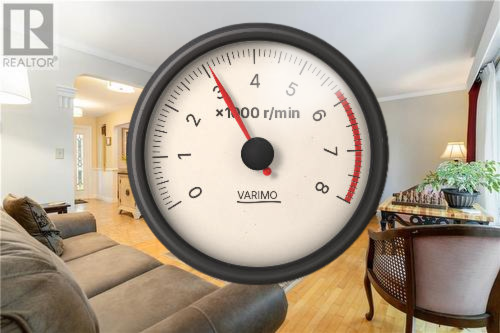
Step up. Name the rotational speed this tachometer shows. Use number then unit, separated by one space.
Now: 3100 rpm
